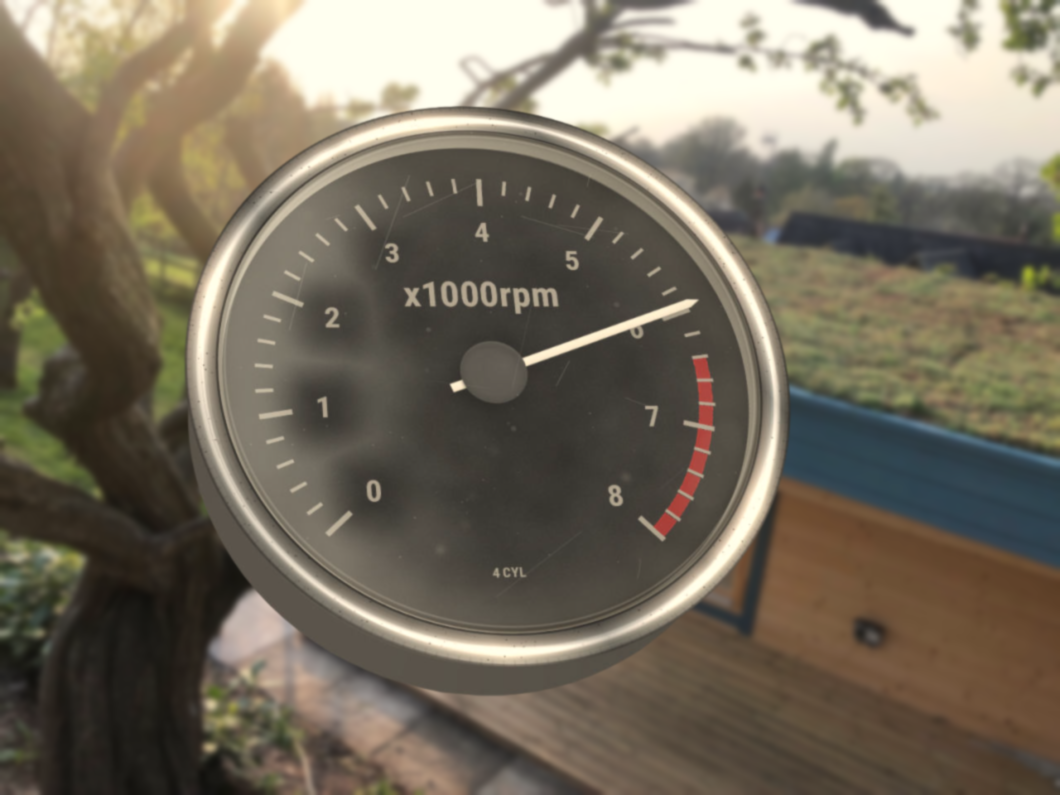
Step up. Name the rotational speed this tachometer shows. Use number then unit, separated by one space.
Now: 6000 rpm
